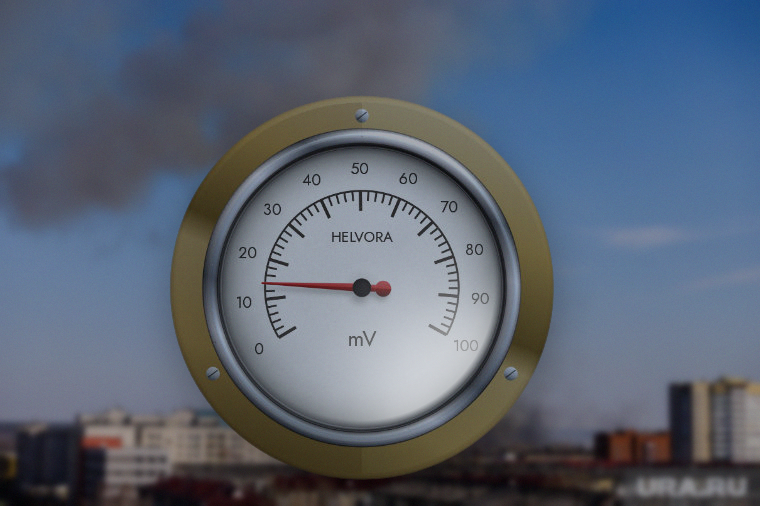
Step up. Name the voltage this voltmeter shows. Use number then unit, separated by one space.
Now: 14 mV
